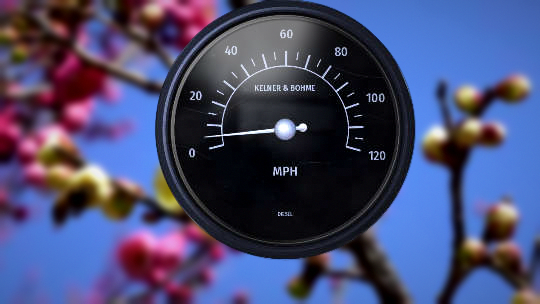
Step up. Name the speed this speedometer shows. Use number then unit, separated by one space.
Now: 5 mph
